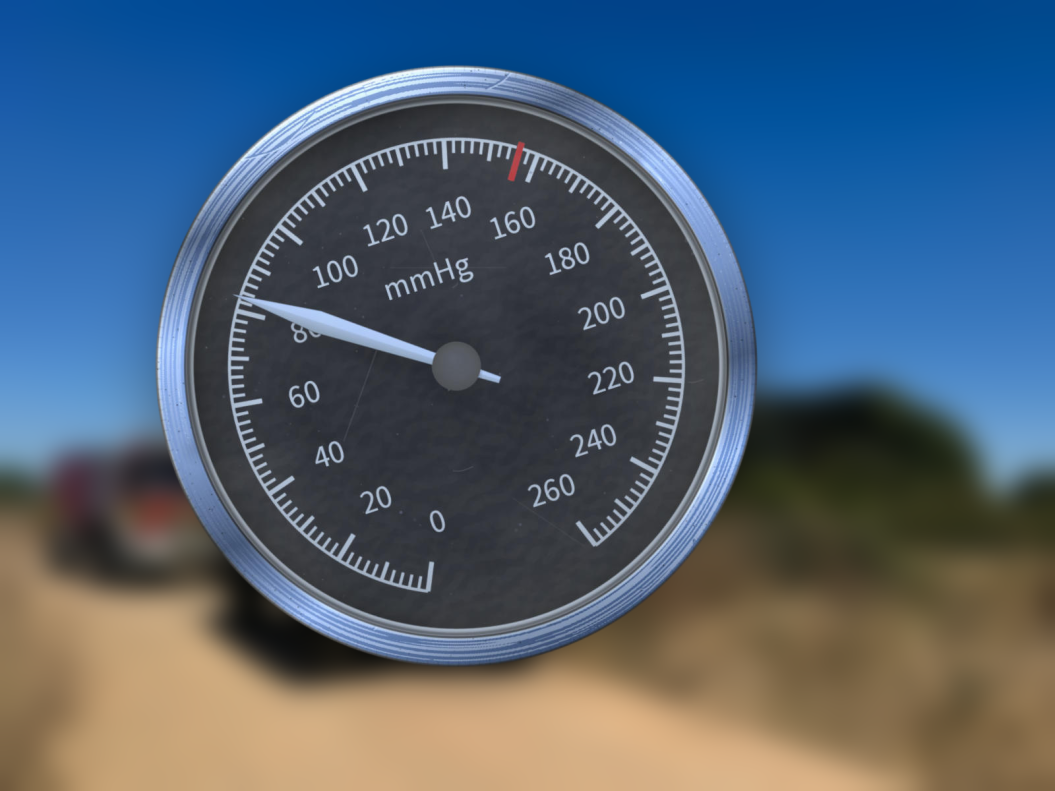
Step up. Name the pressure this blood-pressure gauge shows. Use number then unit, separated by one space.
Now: 83 mmHg
